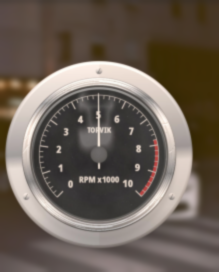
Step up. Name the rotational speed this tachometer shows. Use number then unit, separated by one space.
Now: 5000 rpm
